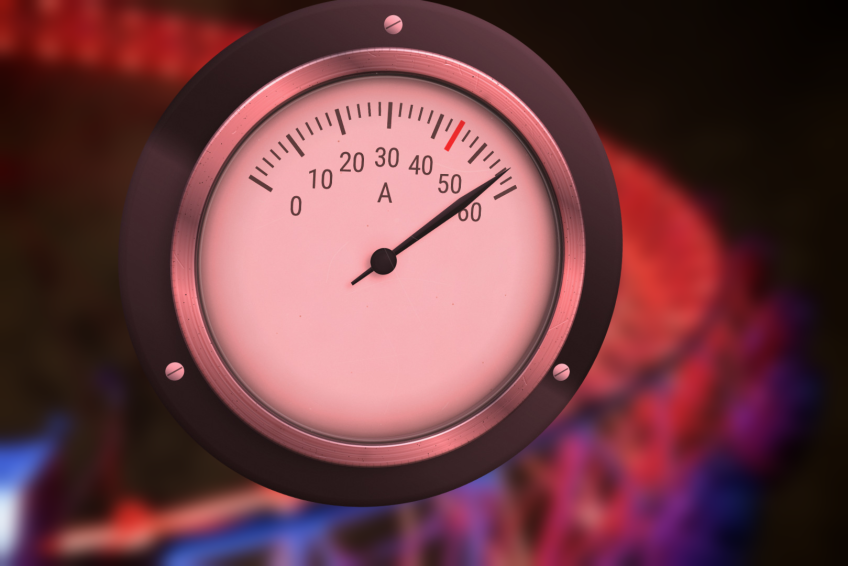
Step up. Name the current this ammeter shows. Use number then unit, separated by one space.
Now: 56 A
